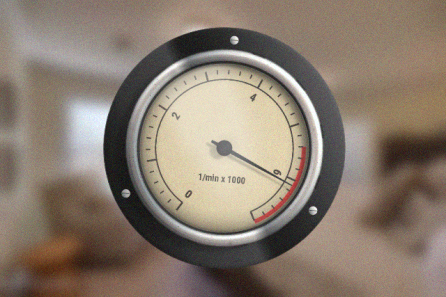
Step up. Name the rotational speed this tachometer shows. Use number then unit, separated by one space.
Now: 6100 rpm
